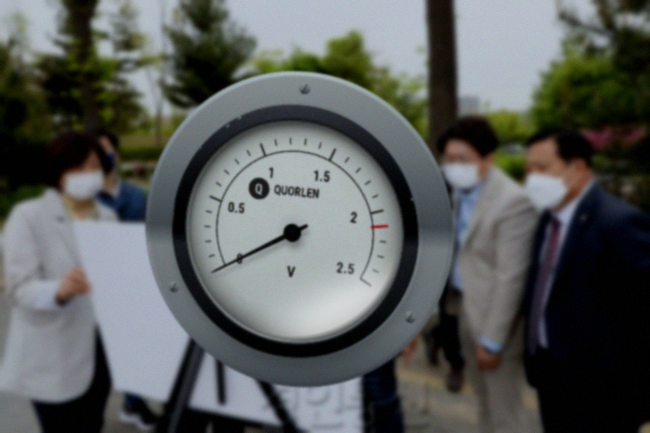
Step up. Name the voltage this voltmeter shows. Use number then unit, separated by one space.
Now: 0 V
